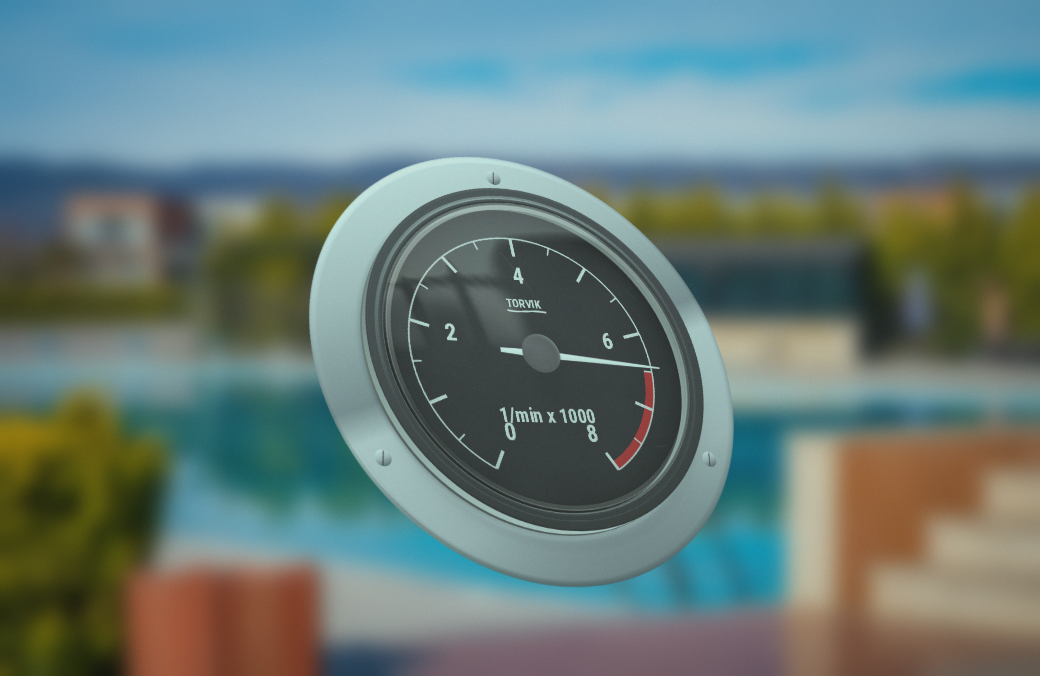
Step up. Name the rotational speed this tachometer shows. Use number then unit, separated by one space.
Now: 6500 rpm
